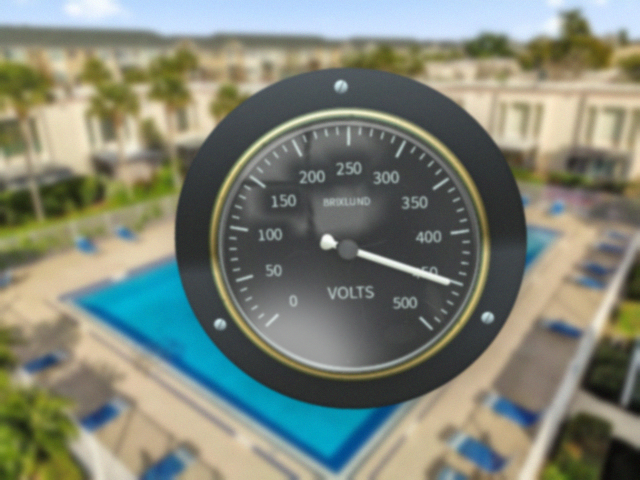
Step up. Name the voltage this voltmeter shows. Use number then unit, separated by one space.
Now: 450 V
